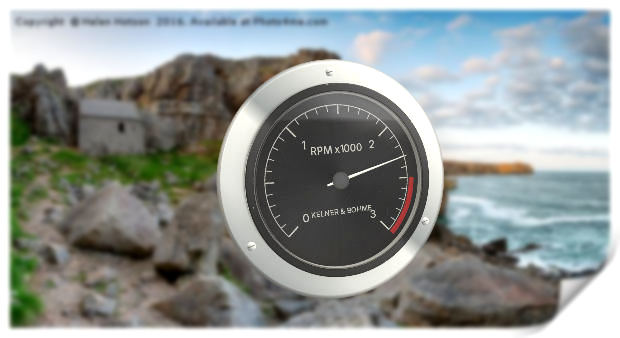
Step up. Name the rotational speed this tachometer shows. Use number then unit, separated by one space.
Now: 2300 rpm
